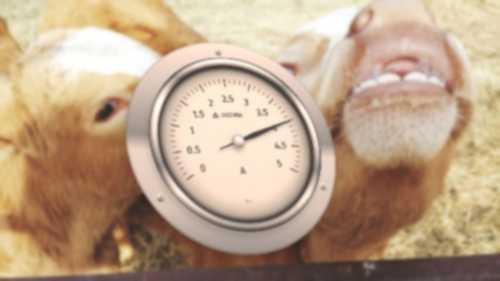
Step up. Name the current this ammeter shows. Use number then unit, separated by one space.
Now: 4 A
